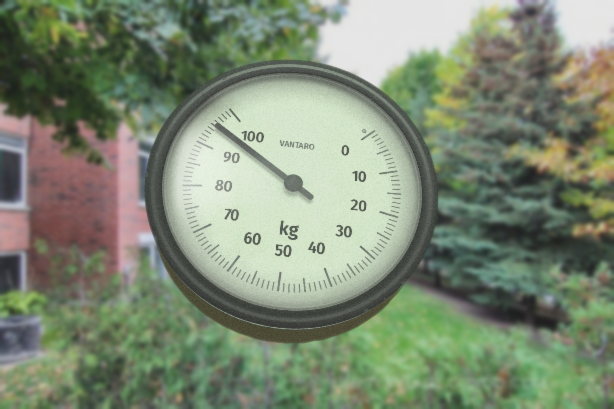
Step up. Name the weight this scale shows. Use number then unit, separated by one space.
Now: 95 kg
